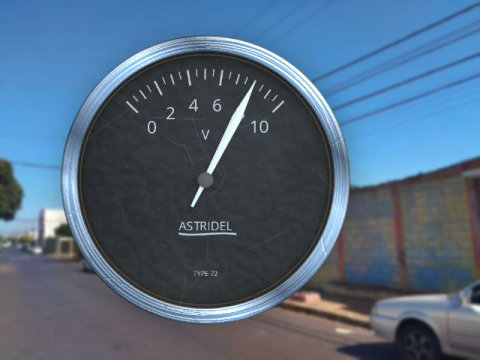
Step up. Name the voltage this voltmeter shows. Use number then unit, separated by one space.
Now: 8 V
